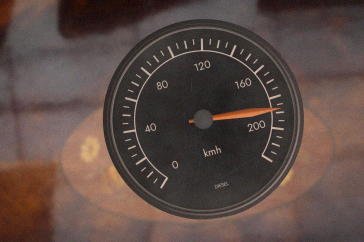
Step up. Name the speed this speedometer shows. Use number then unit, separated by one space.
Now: 187.5 km/h
